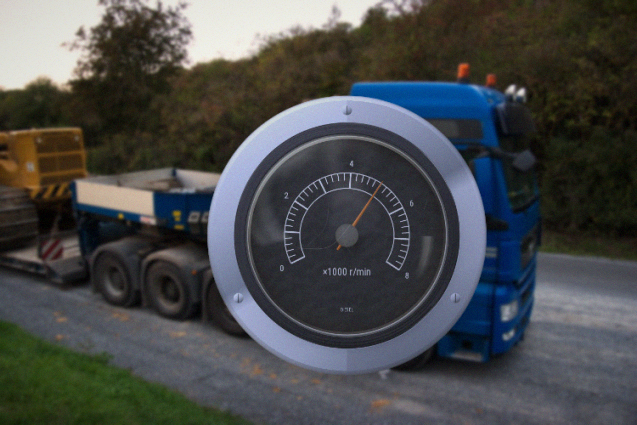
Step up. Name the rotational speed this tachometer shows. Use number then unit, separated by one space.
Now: 5000 rpm
